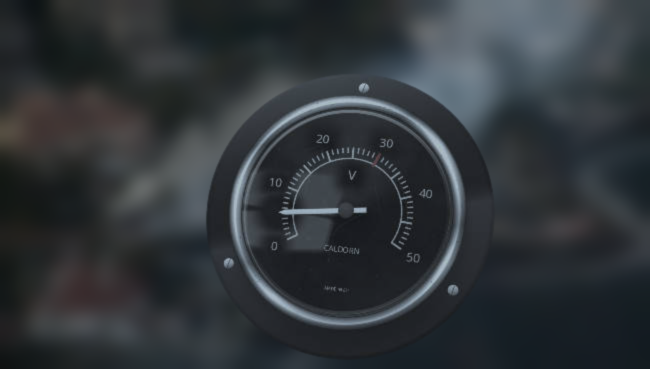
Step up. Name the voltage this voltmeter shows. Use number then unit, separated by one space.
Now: 5 V
